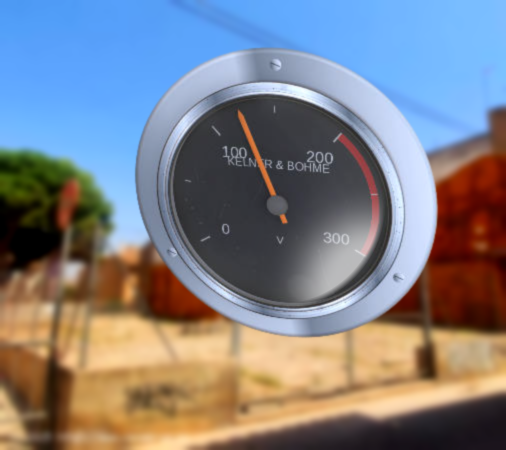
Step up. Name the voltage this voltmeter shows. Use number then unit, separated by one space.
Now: 125 V
